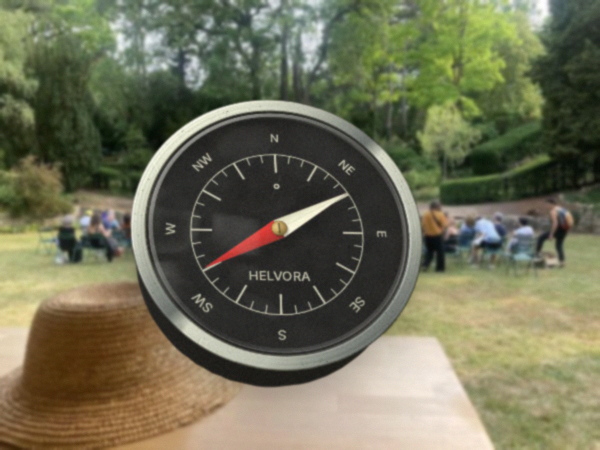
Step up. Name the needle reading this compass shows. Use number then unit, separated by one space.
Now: 240 °
